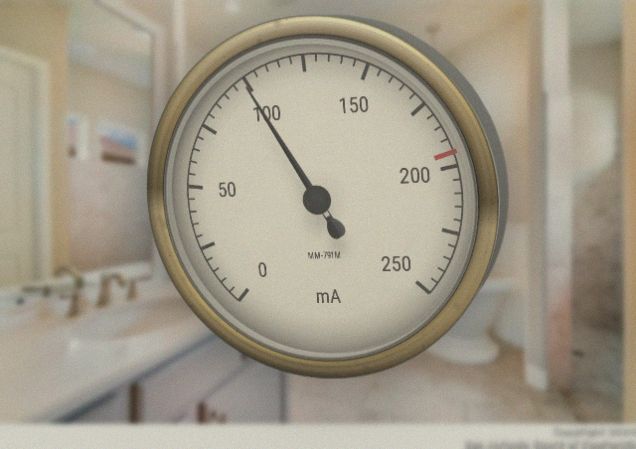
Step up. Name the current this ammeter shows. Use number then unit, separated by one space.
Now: 100 mA
